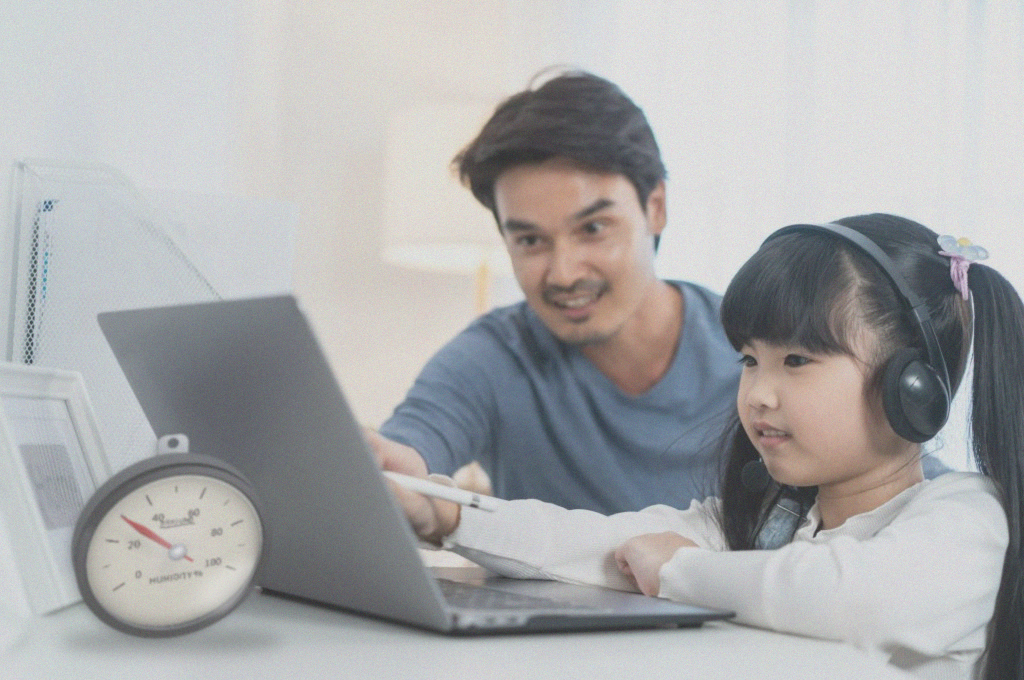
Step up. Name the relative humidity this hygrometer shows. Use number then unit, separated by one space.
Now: 30 %
